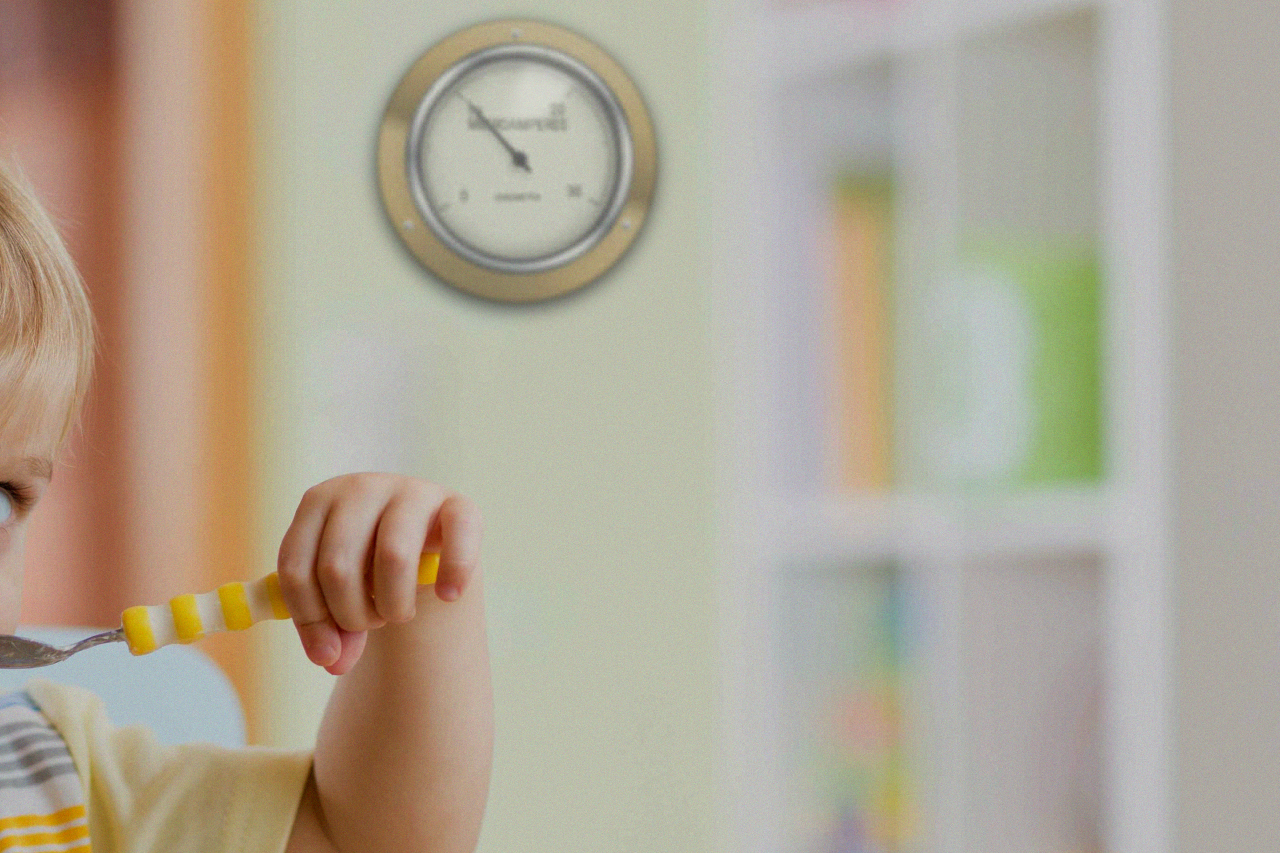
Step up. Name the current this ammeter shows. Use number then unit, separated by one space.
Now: 10 µA
